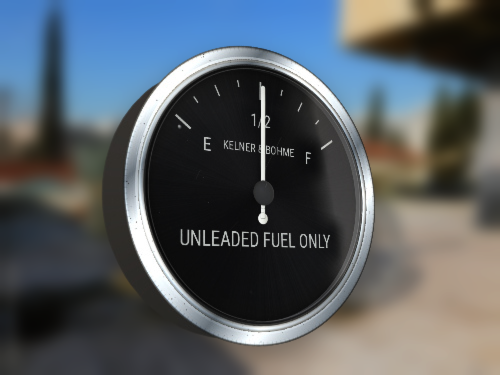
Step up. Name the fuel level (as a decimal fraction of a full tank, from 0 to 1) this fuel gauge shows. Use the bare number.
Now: 0.5
